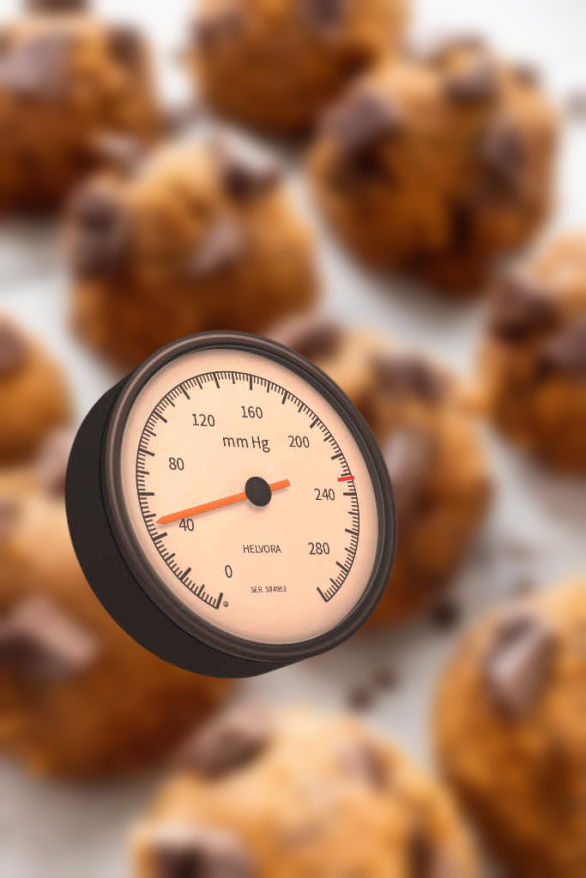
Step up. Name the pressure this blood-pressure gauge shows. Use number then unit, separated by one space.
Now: 46 mmHg
